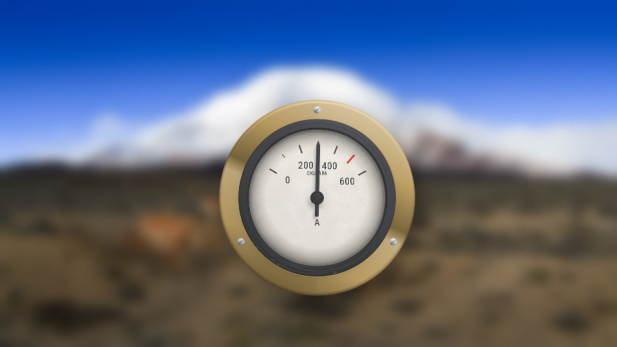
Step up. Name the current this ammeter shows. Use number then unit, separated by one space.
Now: 300 A
